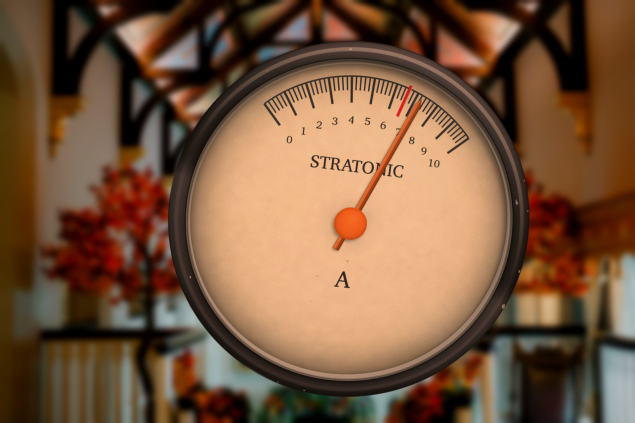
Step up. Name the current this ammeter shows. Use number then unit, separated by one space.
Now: 7.2 A
